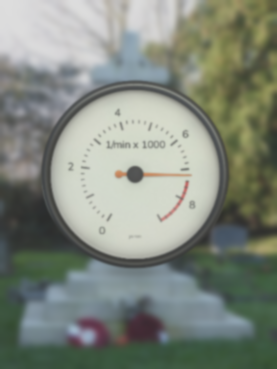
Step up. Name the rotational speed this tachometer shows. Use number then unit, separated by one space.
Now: 7200 rpm
